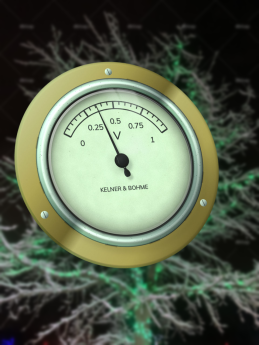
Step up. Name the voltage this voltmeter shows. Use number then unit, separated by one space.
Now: 0.35 V
